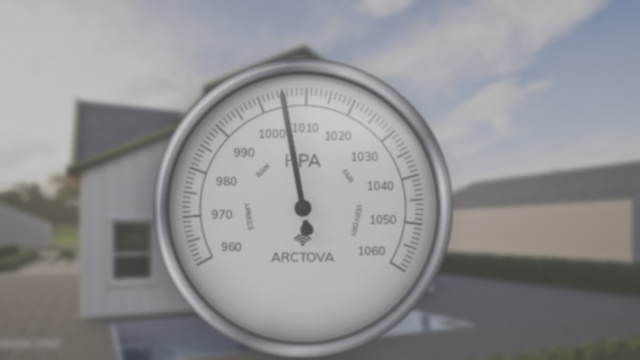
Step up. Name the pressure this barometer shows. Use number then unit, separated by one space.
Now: 1005 hPa
